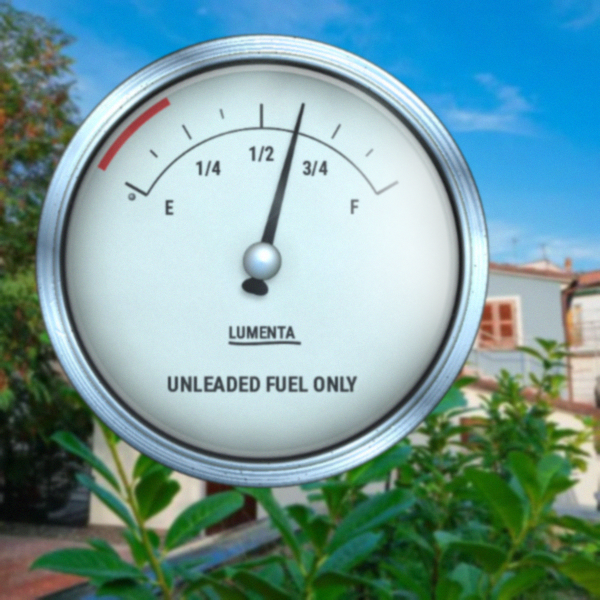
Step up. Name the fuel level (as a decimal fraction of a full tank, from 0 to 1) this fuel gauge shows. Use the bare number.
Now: 0.625
